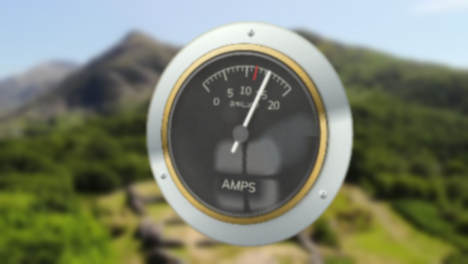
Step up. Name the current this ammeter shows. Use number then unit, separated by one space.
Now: 15 A
